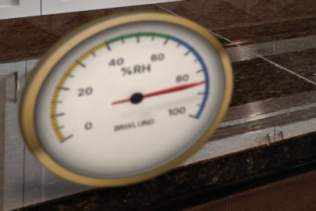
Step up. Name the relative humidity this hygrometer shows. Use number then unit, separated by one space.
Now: 85 %
